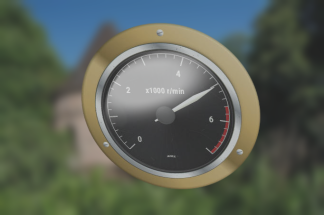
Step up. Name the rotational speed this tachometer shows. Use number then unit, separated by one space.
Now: 5000 rpm
